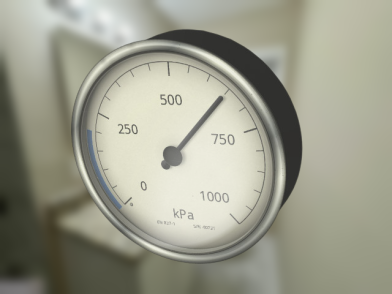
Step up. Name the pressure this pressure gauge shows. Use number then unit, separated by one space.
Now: 650 kPa
